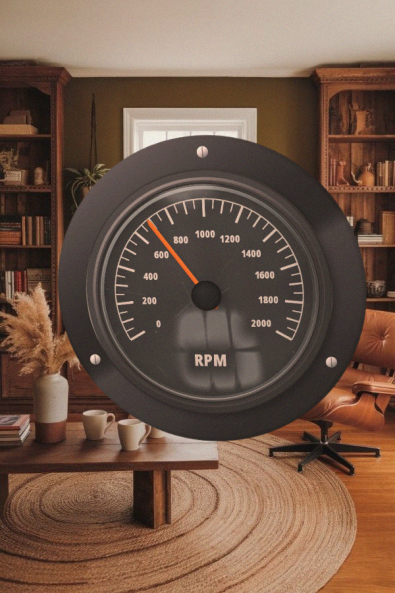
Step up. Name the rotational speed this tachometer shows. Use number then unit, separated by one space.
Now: 700 rpm
